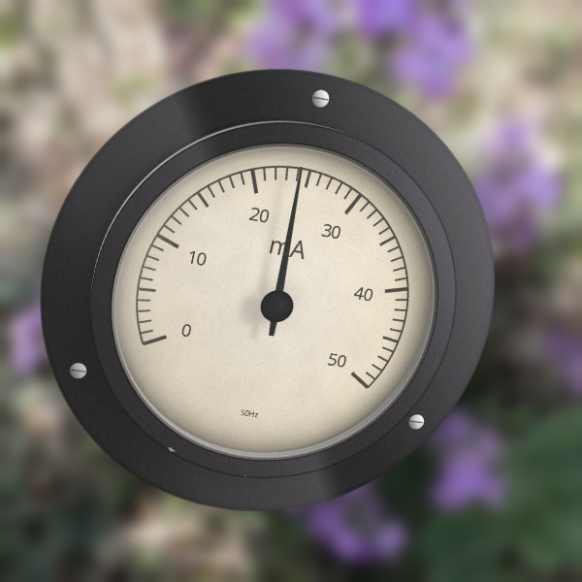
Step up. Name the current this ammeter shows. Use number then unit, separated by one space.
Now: 24 mA
